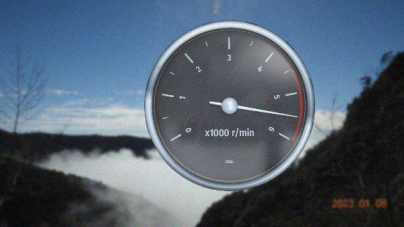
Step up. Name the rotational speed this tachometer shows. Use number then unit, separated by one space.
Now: 5500 rpm
